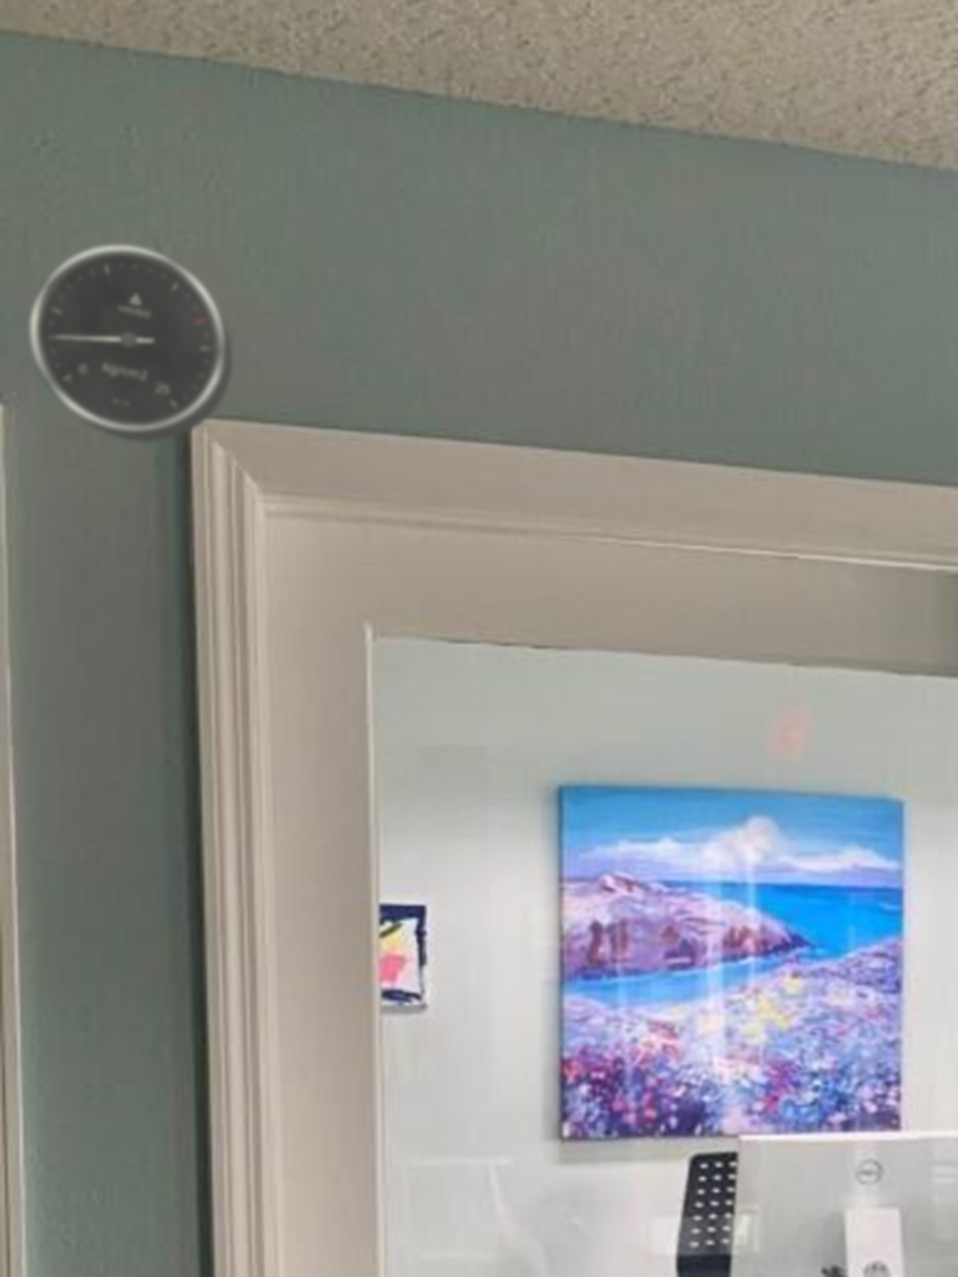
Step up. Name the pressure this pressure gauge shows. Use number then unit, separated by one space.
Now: 3 kg/cm²
